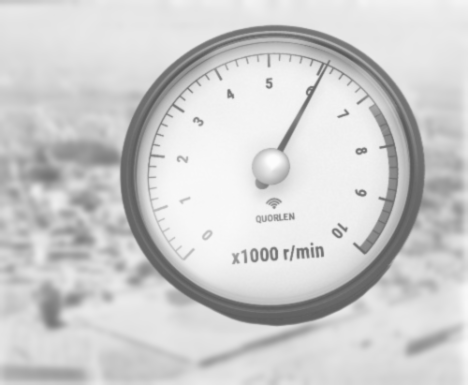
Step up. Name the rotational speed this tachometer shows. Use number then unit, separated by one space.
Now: 6100 rpm
